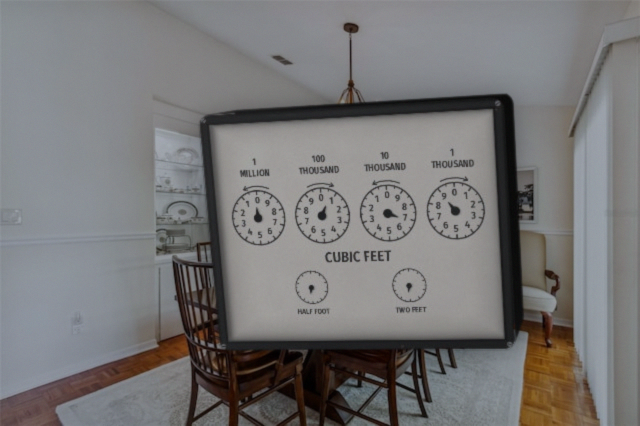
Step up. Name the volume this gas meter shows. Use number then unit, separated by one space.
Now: 6900 ft³
